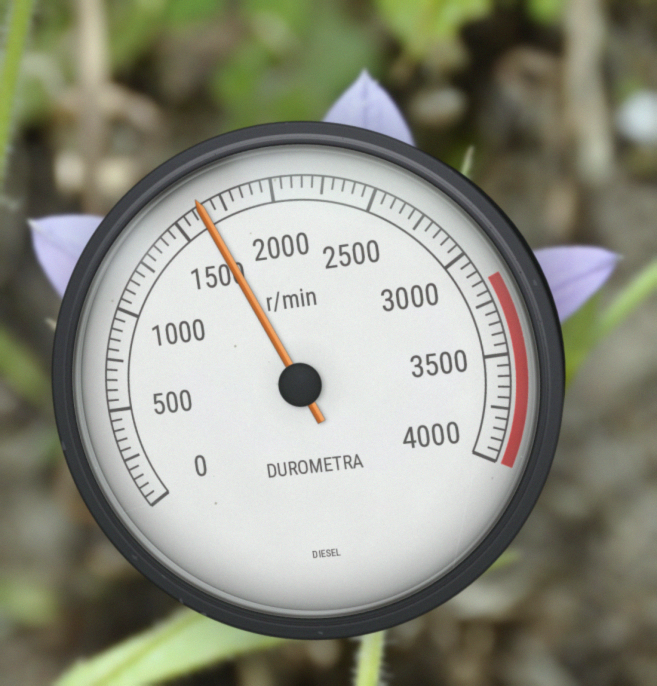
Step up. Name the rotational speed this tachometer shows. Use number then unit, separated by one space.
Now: 1650 rpm
